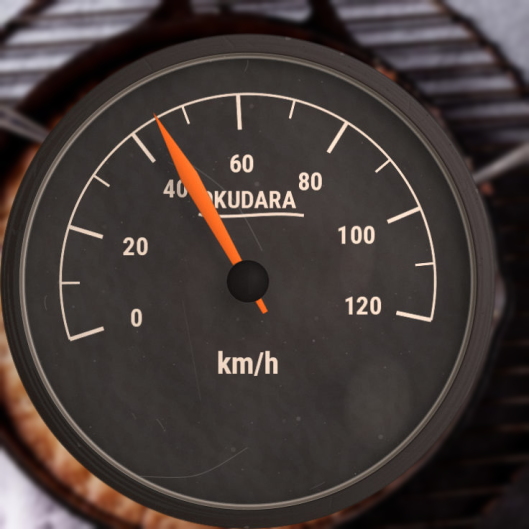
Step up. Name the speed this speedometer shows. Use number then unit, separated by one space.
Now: 45 km/h
